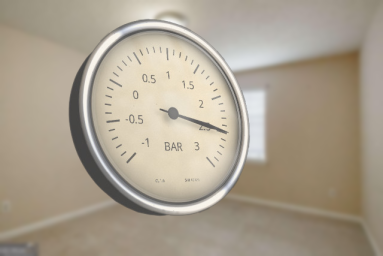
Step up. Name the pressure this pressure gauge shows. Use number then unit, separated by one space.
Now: 2.5 bar
